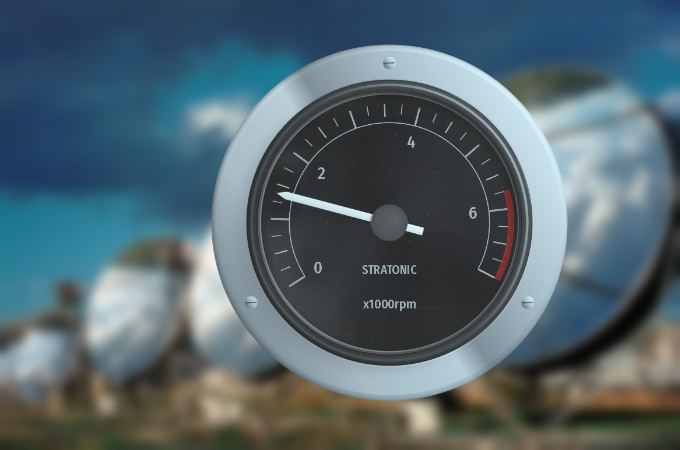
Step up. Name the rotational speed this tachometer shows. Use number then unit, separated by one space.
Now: 1375 rpm
